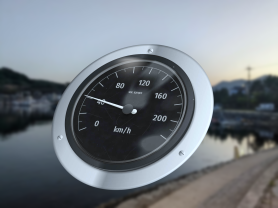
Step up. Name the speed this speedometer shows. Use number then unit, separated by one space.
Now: 40 km/h
